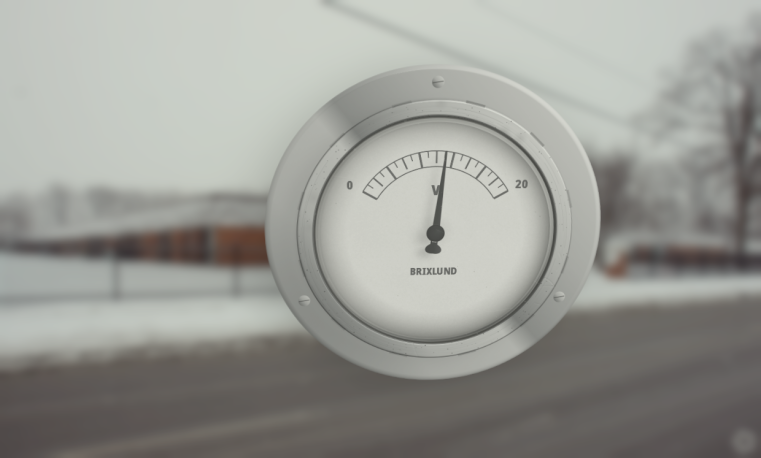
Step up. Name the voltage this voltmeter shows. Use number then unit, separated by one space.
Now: 11 V
